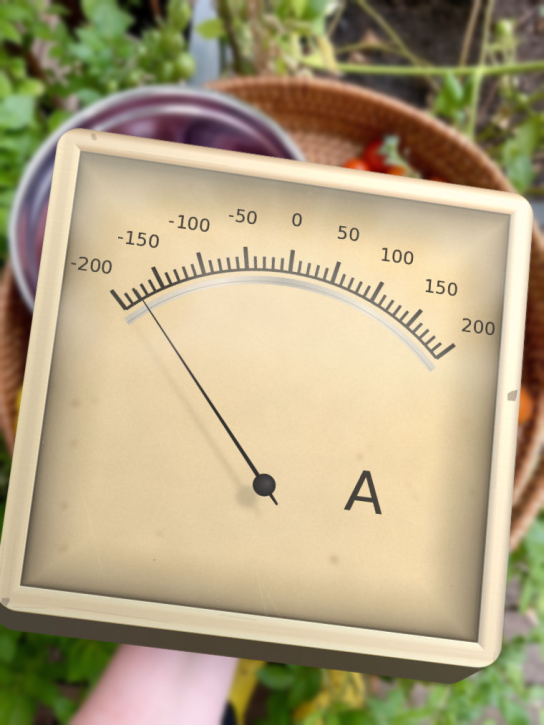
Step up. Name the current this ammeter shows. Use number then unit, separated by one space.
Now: -180 A
